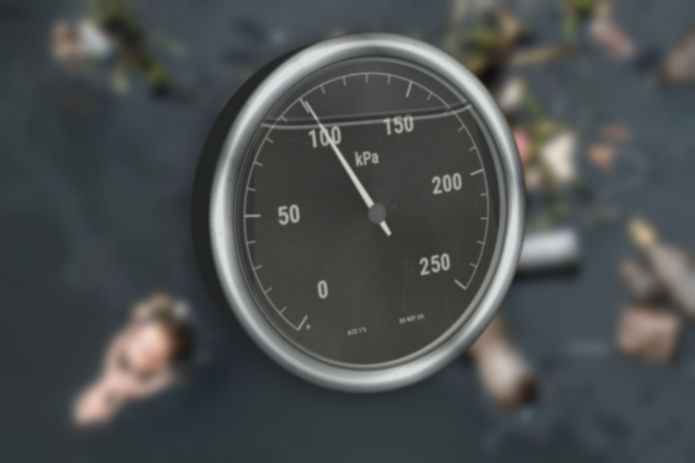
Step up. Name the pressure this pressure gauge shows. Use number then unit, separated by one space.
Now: 100 kPa
